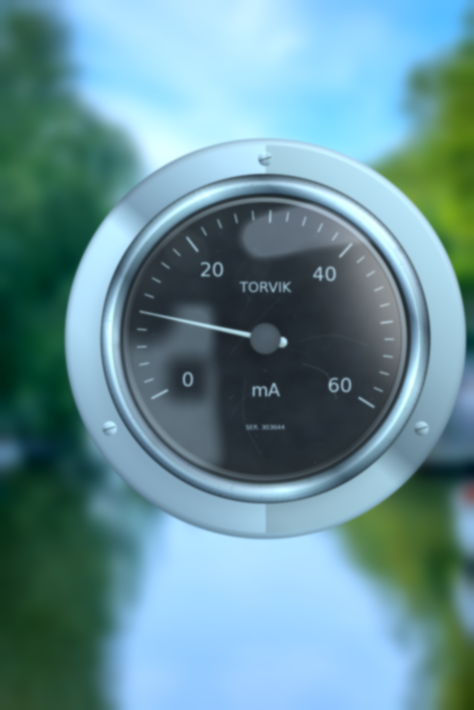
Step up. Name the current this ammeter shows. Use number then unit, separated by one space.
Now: 10 mA
